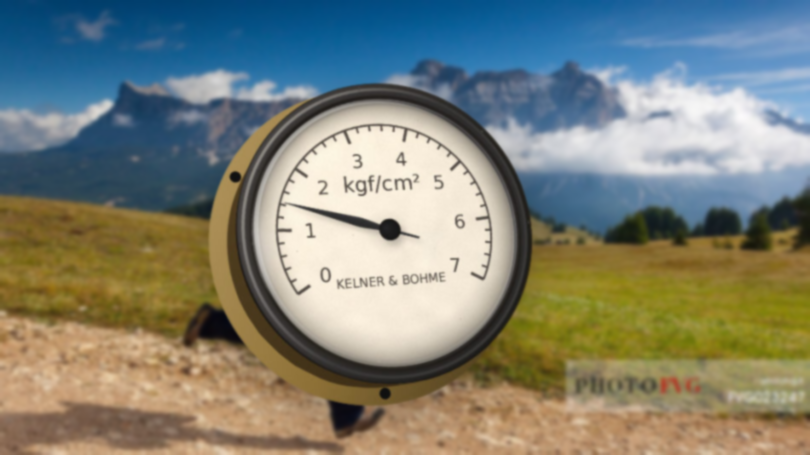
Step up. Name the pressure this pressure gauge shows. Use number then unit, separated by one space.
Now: 1.4 kg/cm²
